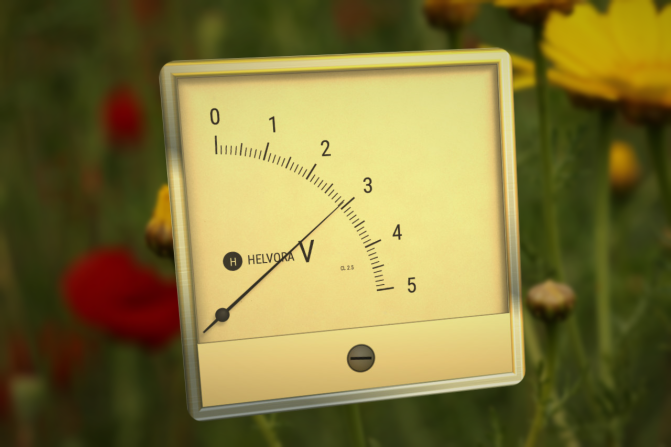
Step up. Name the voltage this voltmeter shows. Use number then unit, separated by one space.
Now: 2.9 V
